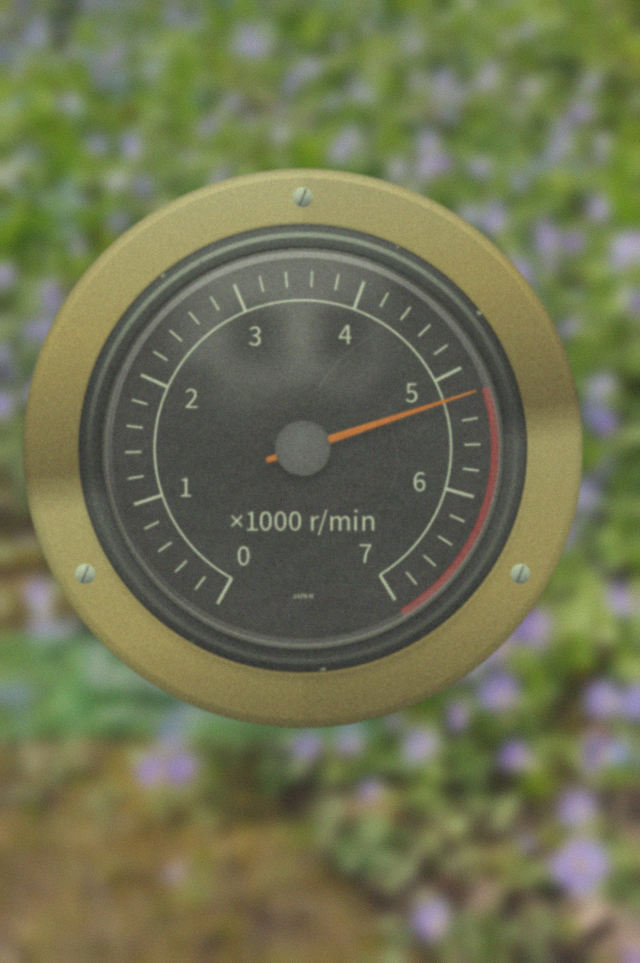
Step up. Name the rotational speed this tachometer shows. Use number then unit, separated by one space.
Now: 5200 rpm
